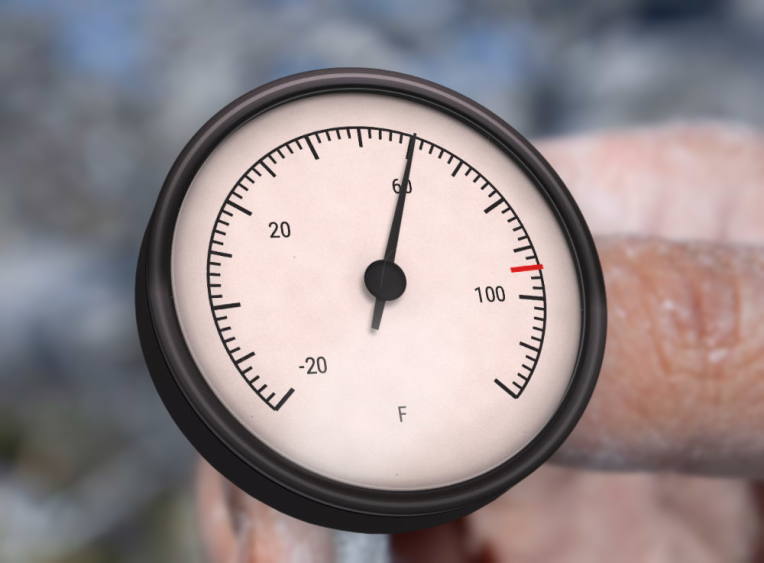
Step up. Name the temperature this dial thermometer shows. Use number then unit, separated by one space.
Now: 60 °F
